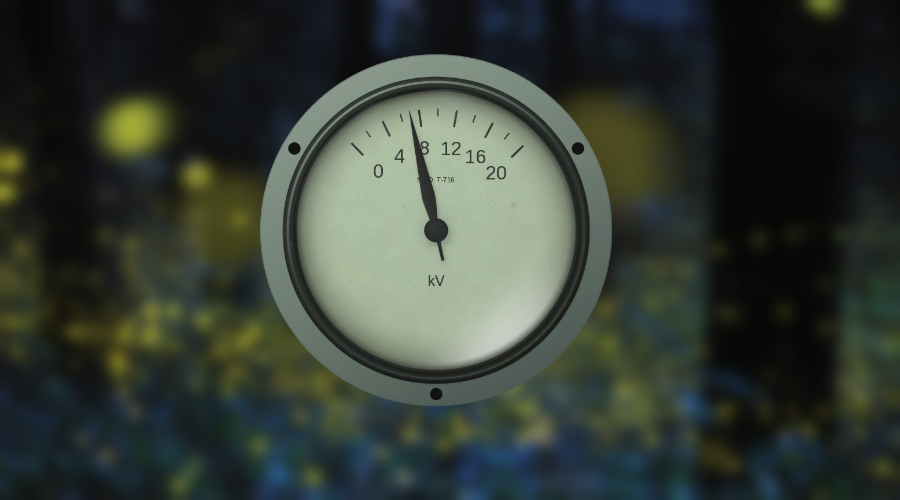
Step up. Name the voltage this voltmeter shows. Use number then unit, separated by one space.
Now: 7 kV
